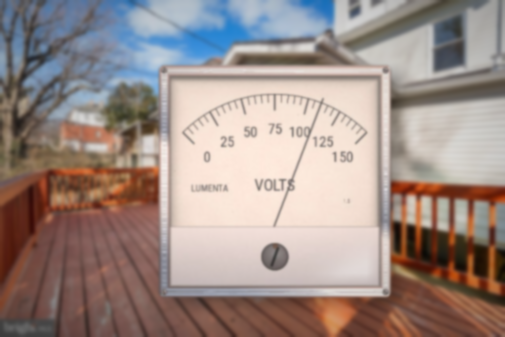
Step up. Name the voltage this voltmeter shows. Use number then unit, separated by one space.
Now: 110 V
